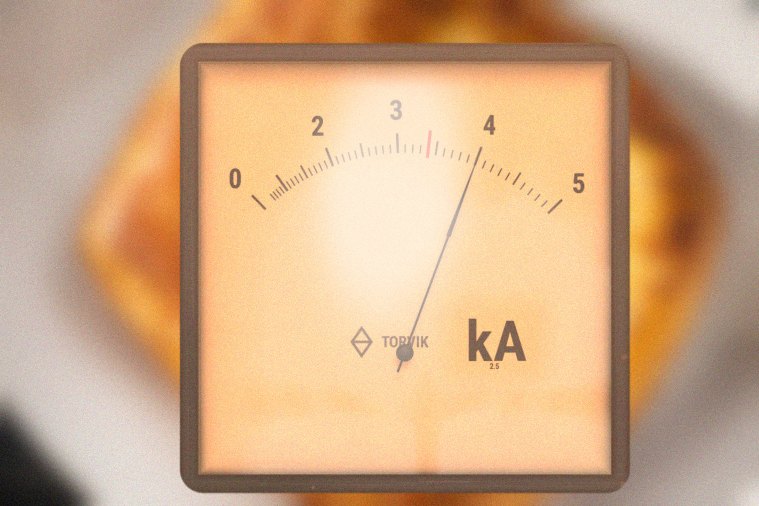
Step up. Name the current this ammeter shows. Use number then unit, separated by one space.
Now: 4 kA
